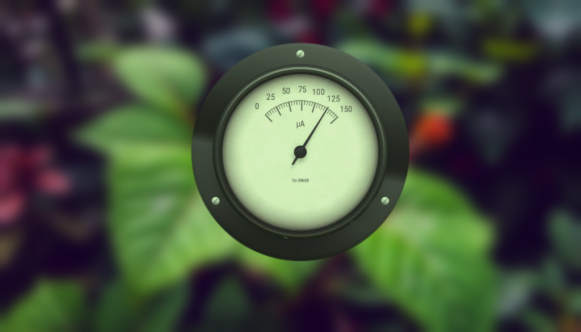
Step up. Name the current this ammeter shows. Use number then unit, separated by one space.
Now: 125 µA
